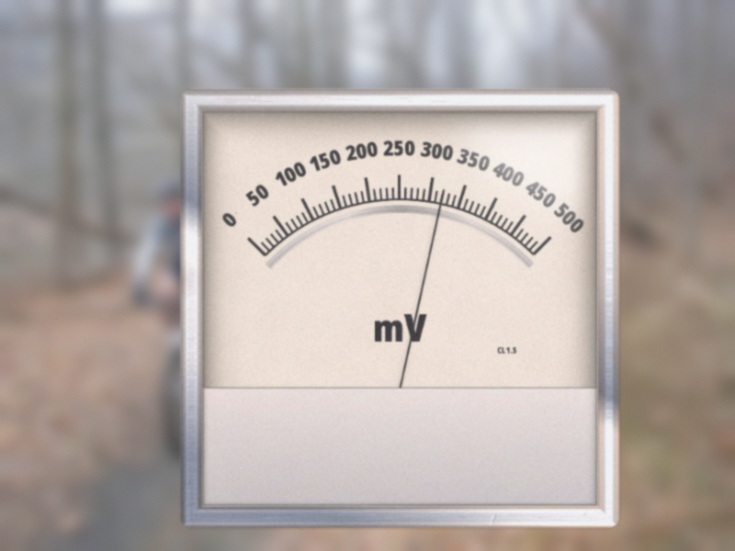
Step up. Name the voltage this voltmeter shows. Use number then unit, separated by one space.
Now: 320 mV
